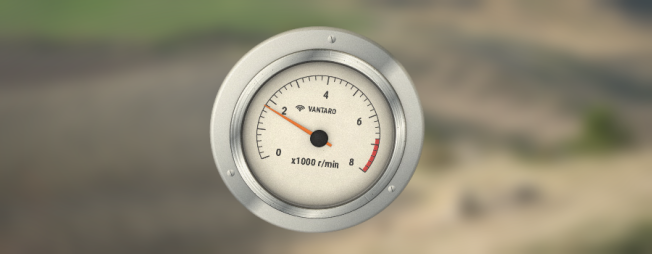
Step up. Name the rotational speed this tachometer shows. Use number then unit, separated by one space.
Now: 1800 rpm
